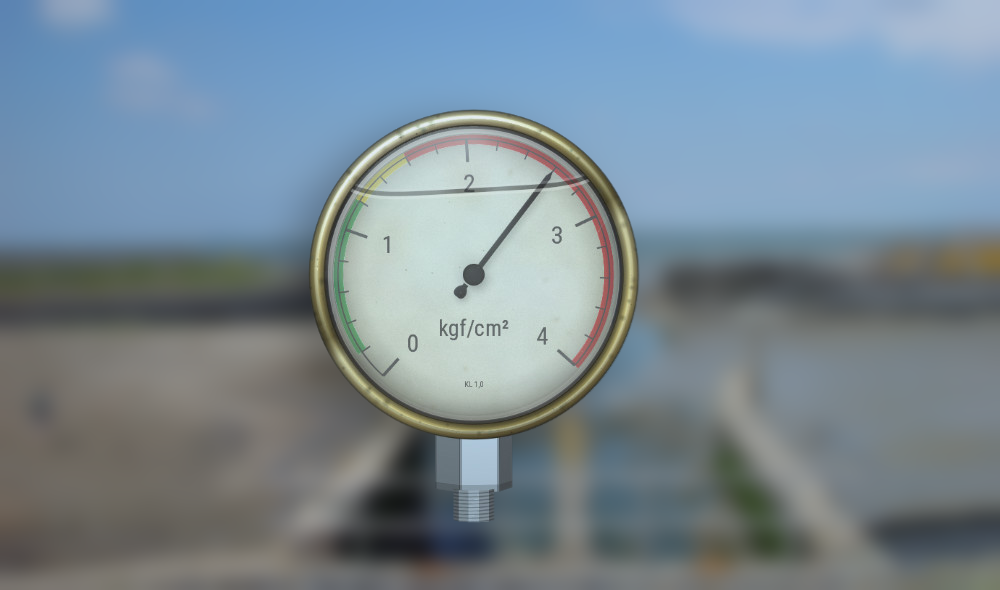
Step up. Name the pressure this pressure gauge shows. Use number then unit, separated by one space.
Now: 2.6 kg/cm²
